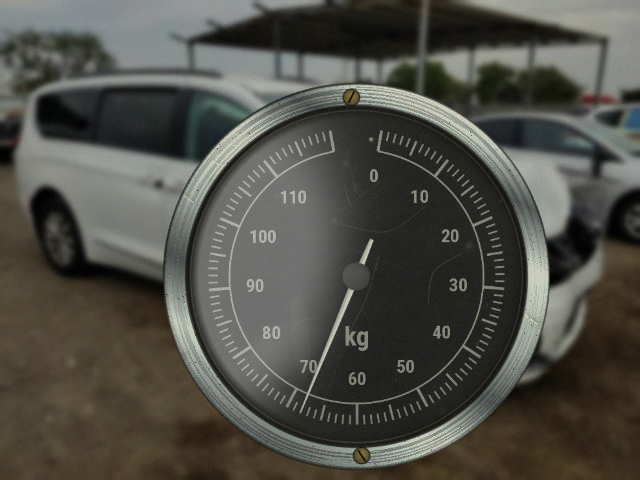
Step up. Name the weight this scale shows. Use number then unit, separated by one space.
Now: 68 kg
